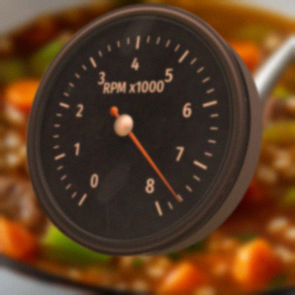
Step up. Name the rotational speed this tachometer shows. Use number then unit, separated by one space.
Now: 7600 rpm
